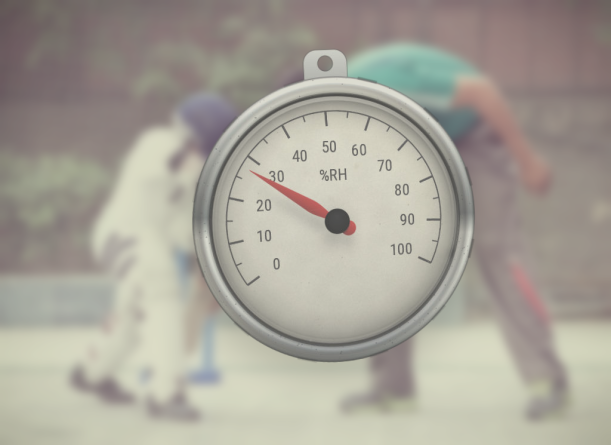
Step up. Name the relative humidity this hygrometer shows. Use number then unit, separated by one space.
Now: 27.5 %
